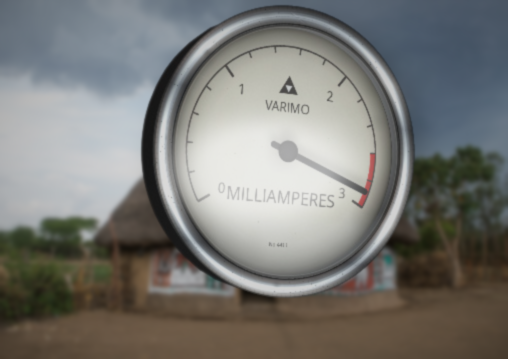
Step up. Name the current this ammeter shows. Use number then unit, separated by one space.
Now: 2.9 mA
